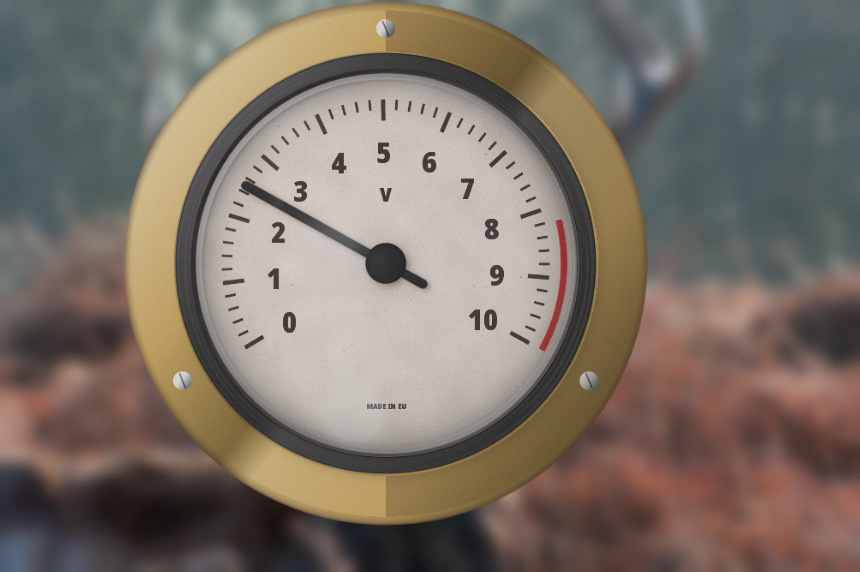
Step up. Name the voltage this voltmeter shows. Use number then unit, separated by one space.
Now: 2.5 V
